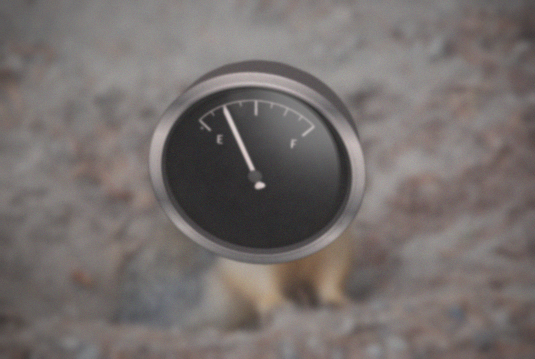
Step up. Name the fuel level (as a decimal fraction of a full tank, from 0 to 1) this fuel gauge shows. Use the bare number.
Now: 0.25
